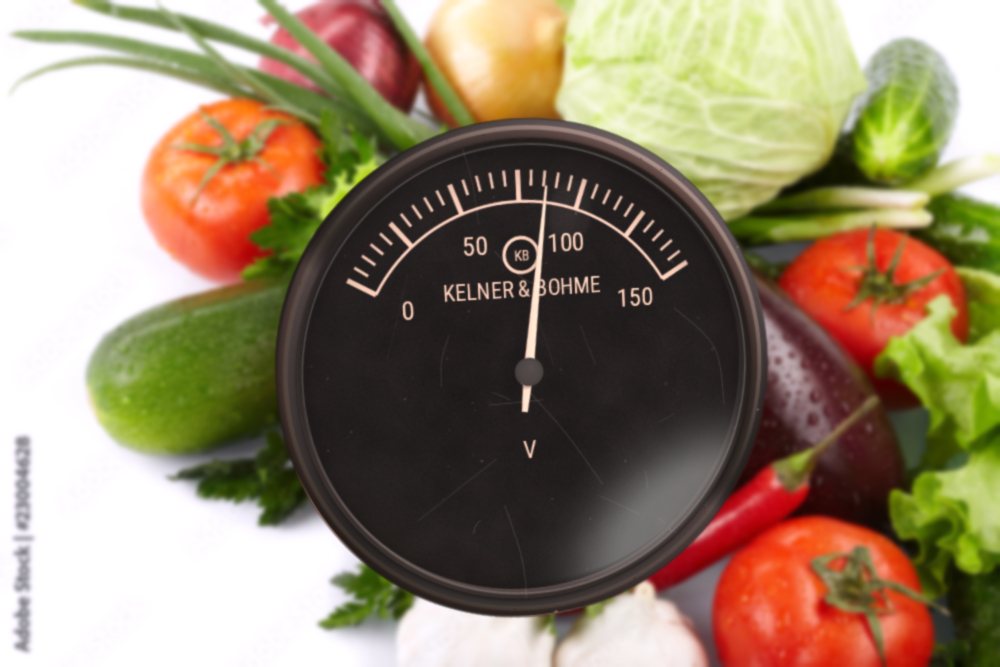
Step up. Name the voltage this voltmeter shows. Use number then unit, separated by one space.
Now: 85 V
